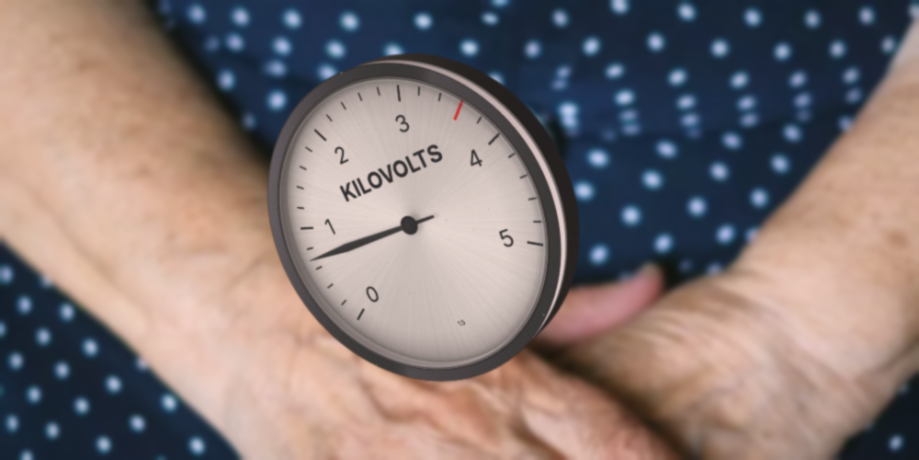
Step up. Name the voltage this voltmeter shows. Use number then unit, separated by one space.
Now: 0.7 kV
